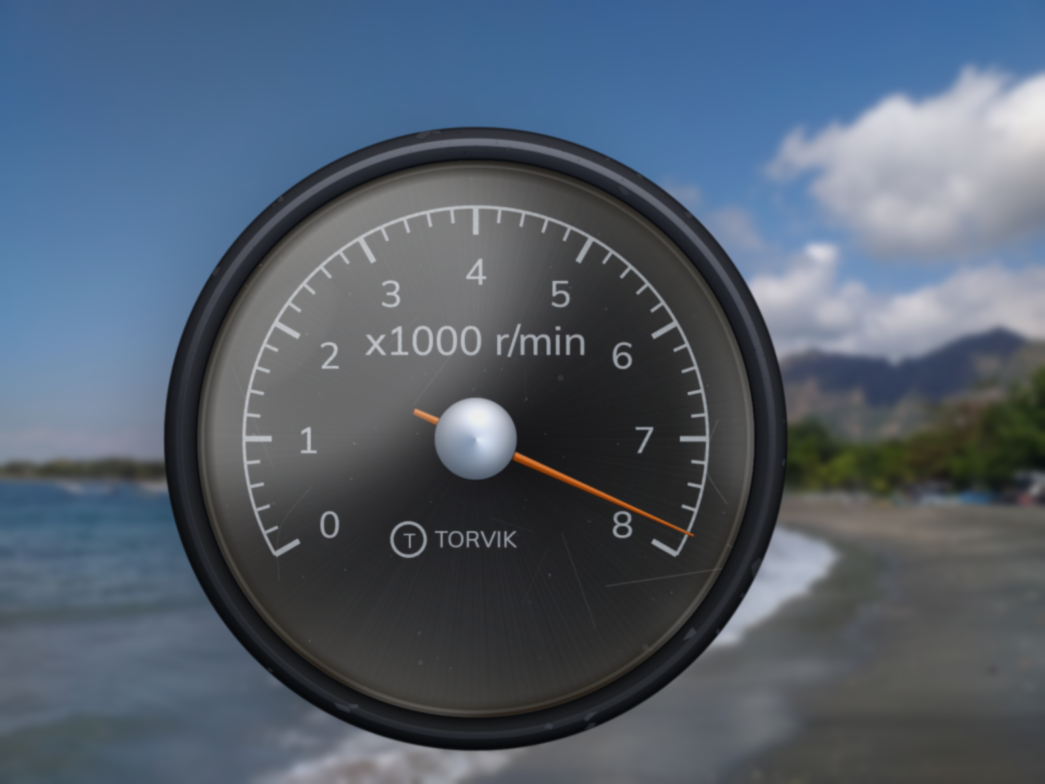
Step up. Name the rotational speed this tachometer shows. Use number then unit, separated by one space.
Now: 7800 rpm
